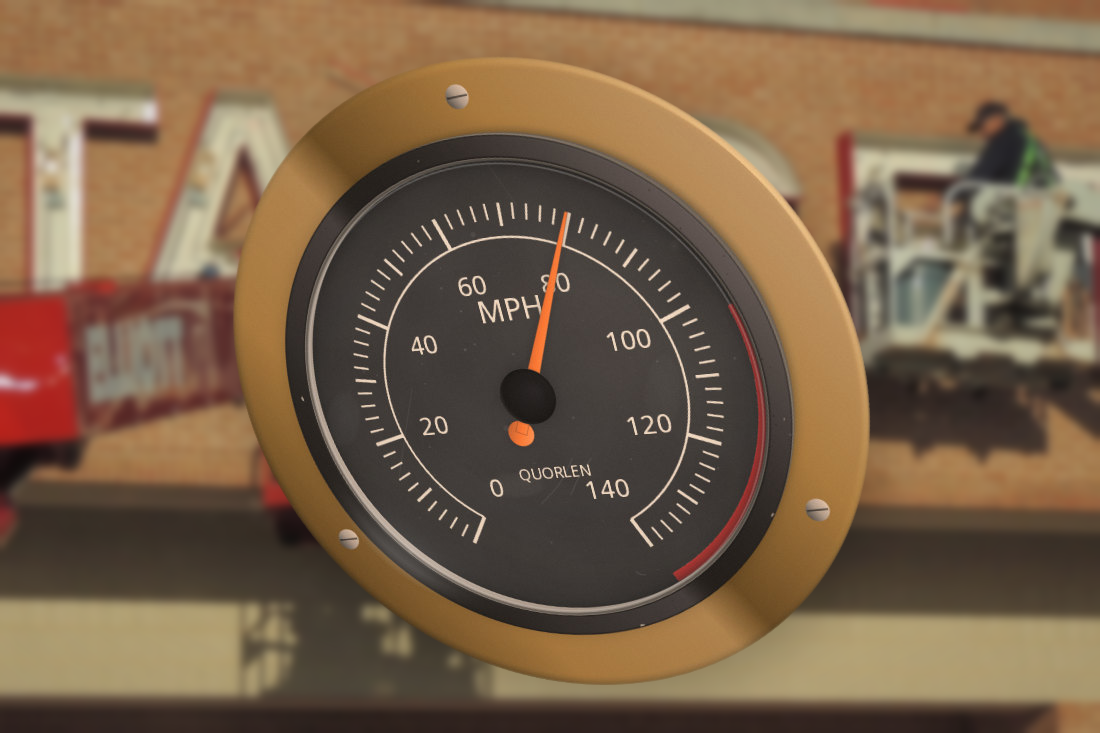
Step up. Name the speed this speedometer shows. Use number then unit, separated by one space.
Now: 80 mph
